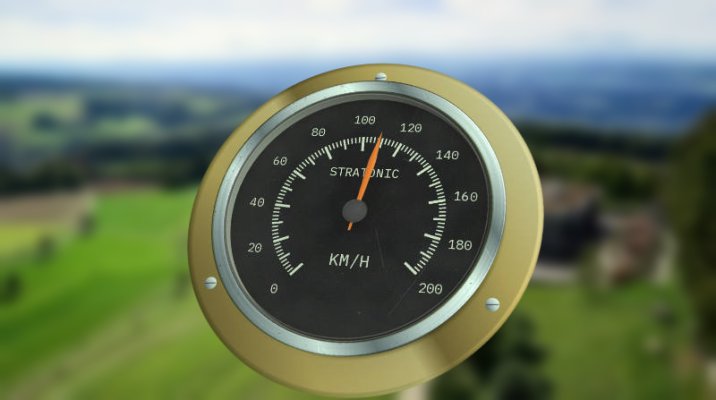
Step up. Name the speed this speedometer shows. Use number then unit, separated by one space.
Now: 110 km/h
